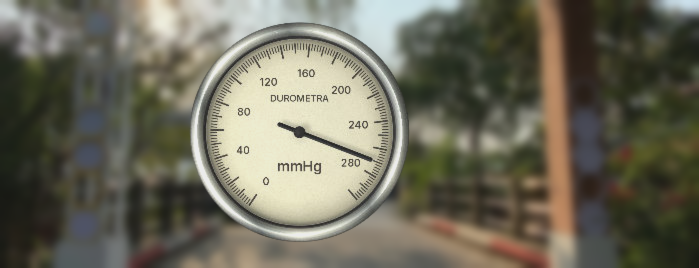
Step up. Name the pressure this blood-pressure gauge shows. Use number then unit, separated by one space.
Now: 270 mmHg
